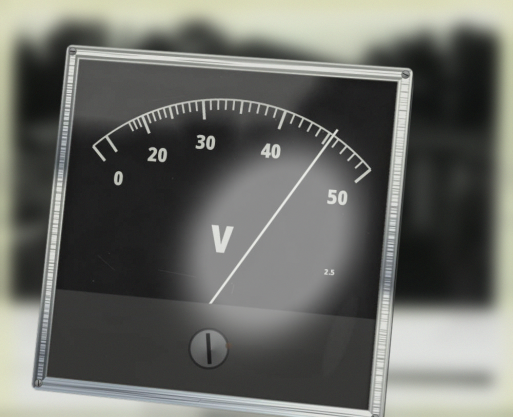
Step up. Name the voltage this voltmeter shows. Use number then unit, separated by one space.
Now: 45.5 V
